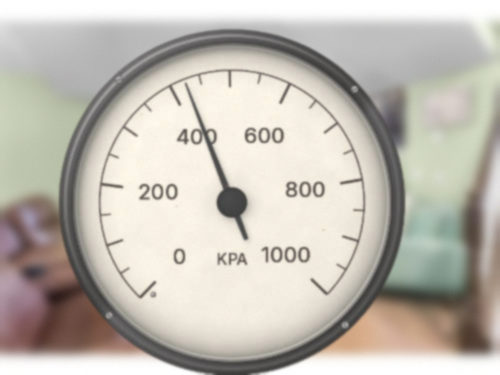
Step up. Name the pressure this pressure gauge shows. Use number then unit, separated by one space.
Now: 425 kPa
